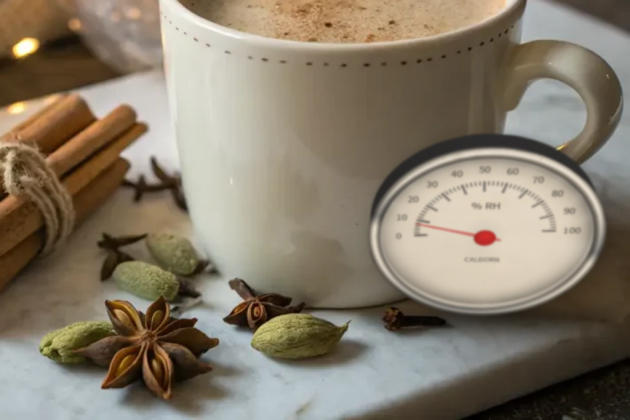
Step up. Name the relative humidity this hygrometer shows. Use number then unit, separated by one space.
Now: 10 %
